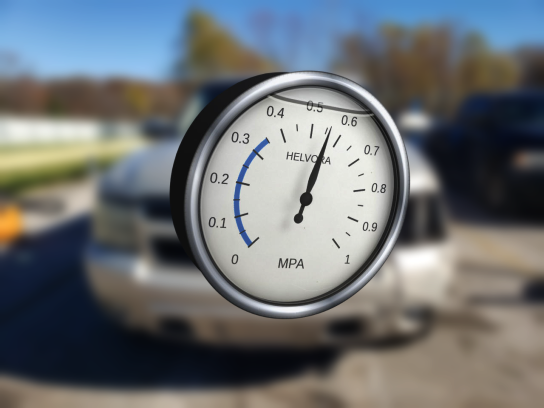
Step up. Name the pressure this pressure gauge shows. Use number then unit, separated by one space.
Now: 0.55 MPa
